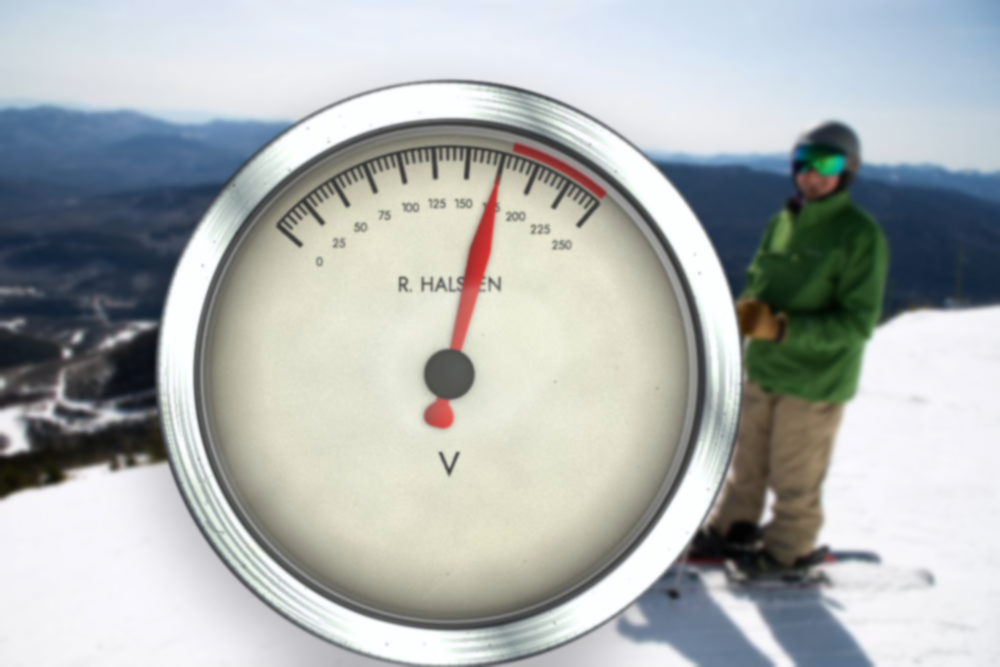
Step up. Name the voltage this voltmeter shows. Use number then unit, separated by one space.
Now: 175 V
